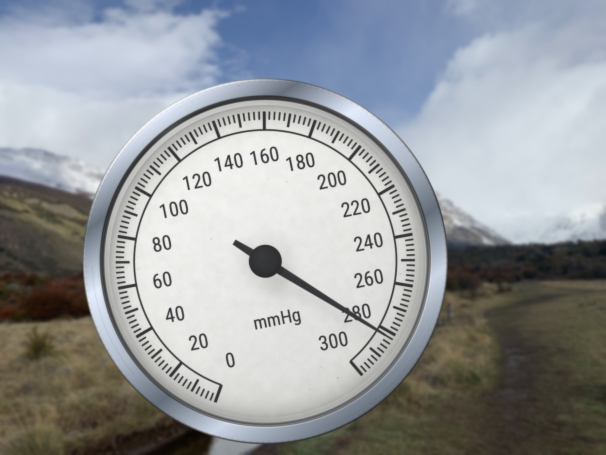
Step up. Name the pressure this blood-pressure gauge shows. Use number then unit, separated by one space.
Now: 282 mmHg
